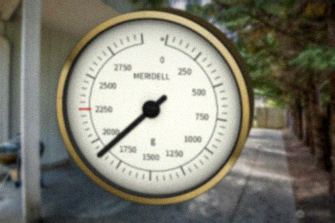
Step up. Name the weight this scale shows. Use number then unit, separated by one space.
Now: 1900 g
